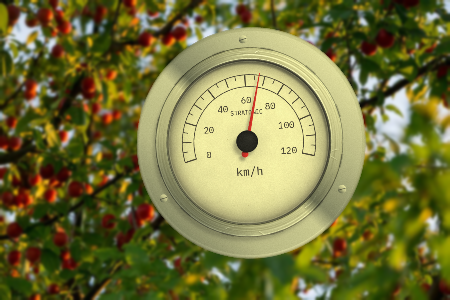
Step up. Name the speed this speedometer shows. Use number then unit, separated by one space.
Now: 67.5 km/h
